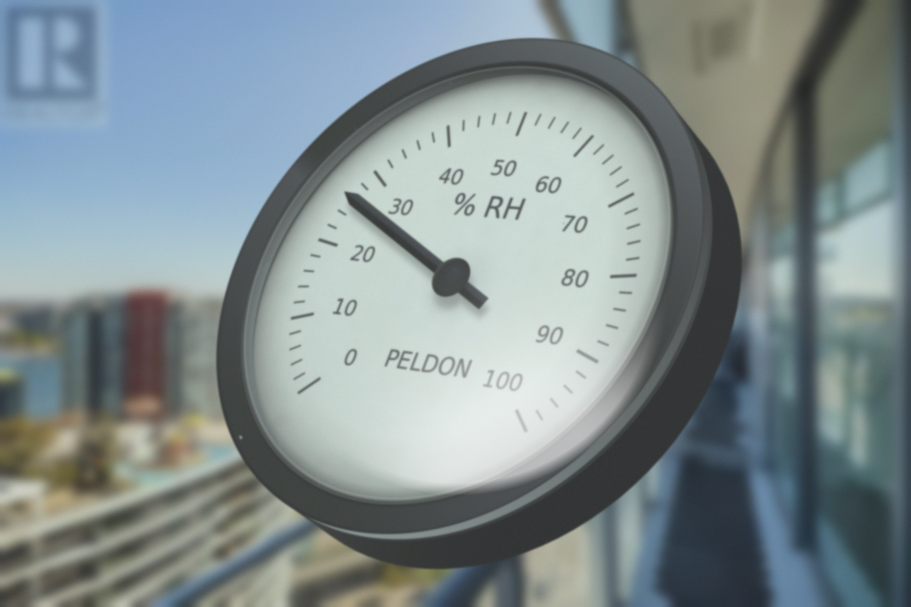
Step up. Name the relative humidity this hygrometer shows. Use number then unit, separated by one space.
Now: 26 %
